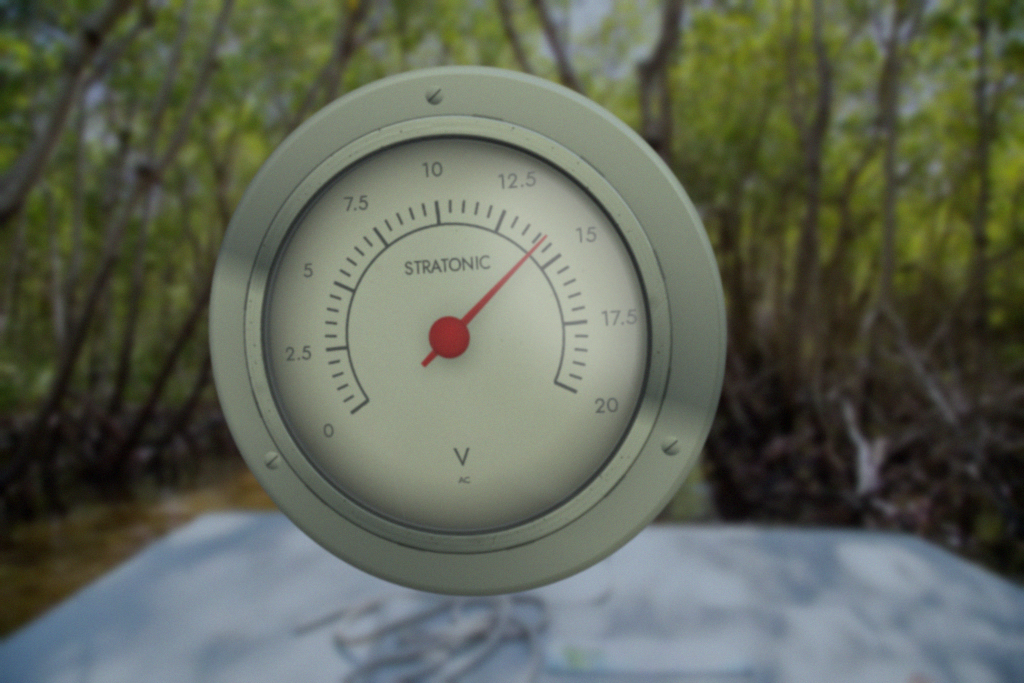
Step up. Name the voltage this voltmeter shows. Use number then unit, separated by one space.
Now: 14.25 V
